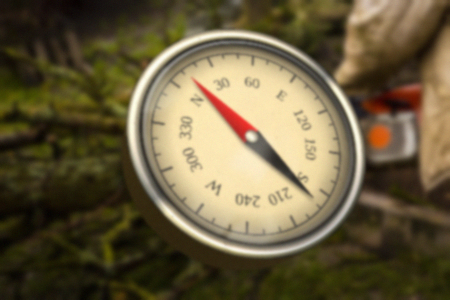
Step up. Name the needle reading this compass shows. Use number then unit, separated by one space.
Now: 10 °
